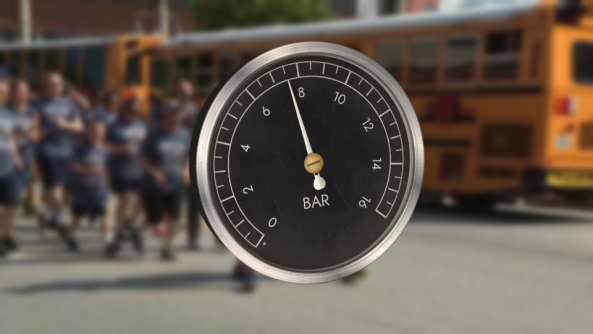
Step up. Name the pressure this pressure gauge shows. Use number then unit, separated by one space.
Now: 7.5 bar
